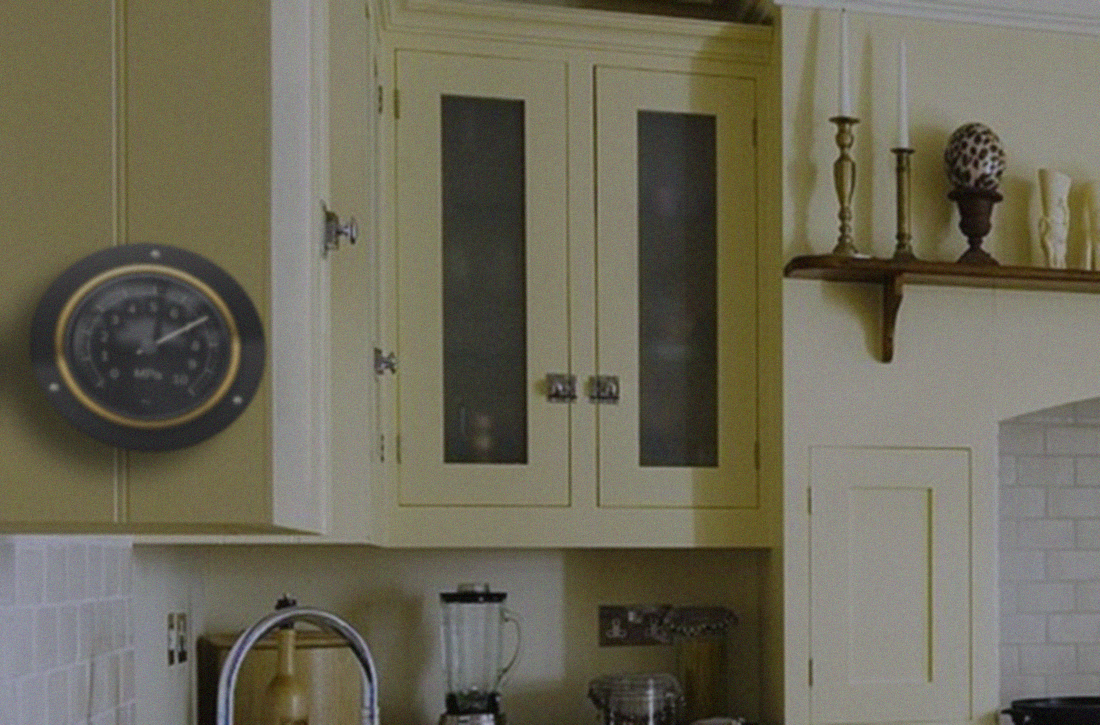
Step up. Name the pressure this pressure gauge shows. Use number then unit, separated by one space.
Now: 7 MPa
